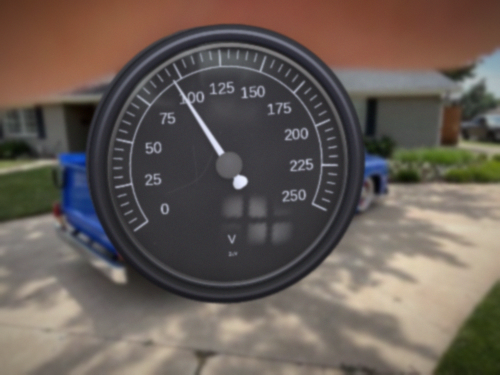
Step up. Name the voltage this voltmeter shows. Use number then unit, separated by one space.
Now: 95 V
